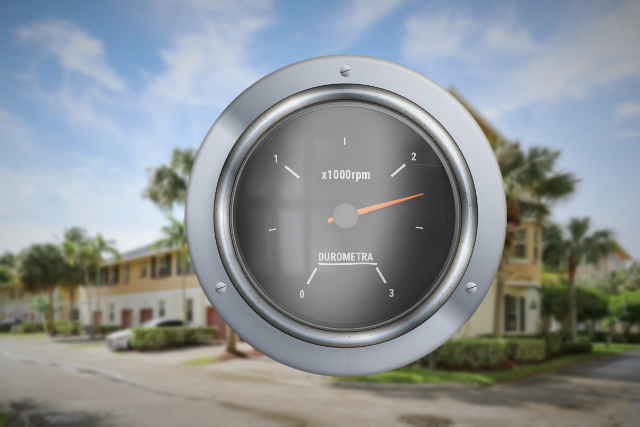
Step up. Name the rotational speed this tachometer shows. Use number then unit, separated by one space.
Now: 2250 rpm
